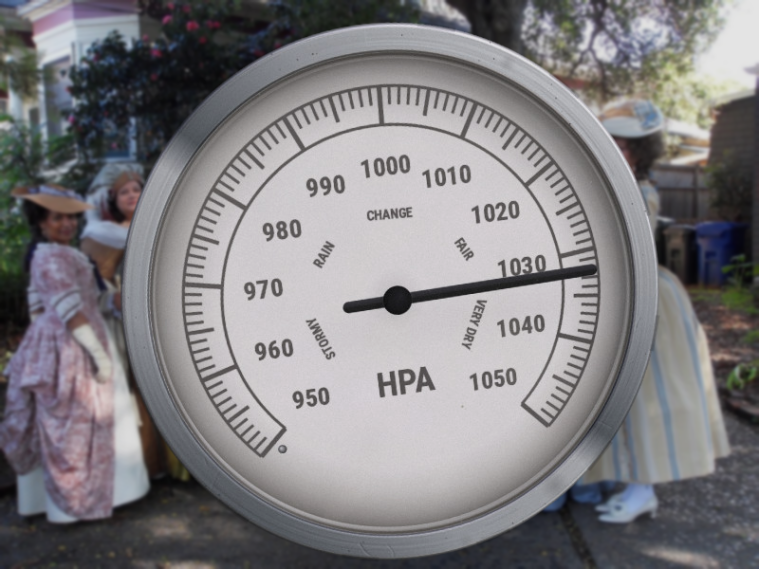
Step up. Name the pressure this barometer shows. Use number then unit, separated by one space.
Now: 1032 hPa
